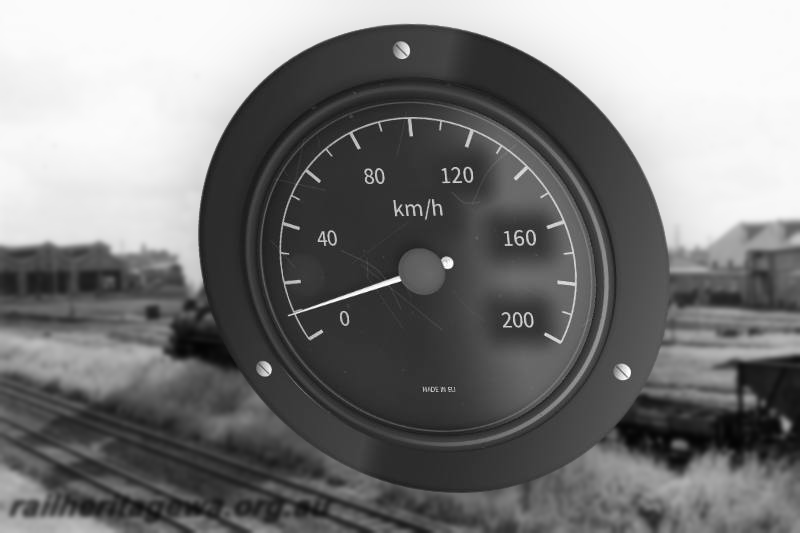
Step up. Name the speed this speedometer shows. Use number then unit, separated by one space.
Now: 10 km/h
